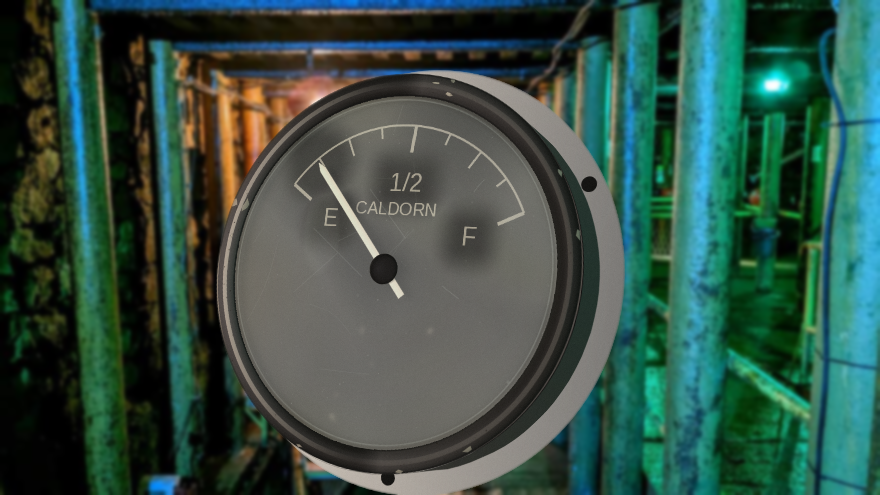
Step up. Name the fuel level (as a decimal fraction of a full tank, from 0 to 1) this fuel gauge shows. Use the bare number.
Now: 0.125
